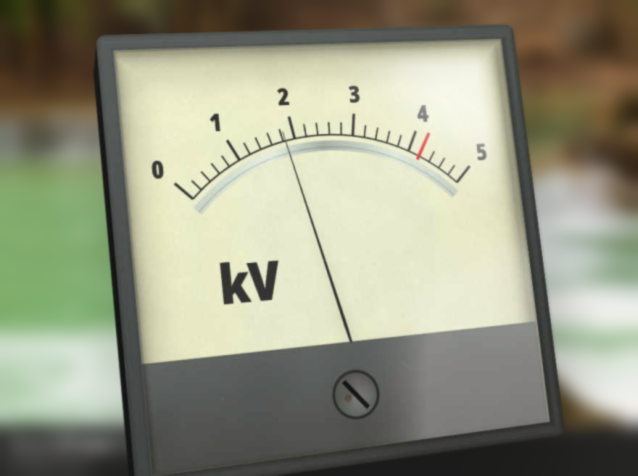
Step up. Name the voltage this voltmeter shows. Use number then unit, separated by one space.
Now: 1.8 kV
